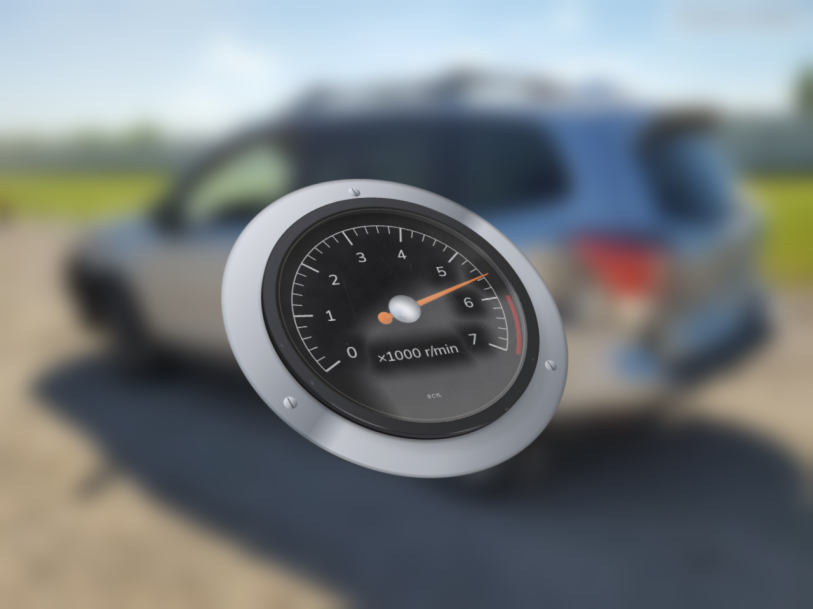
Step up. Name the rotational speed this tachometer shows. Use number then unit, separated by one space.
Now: 5600 rpm
